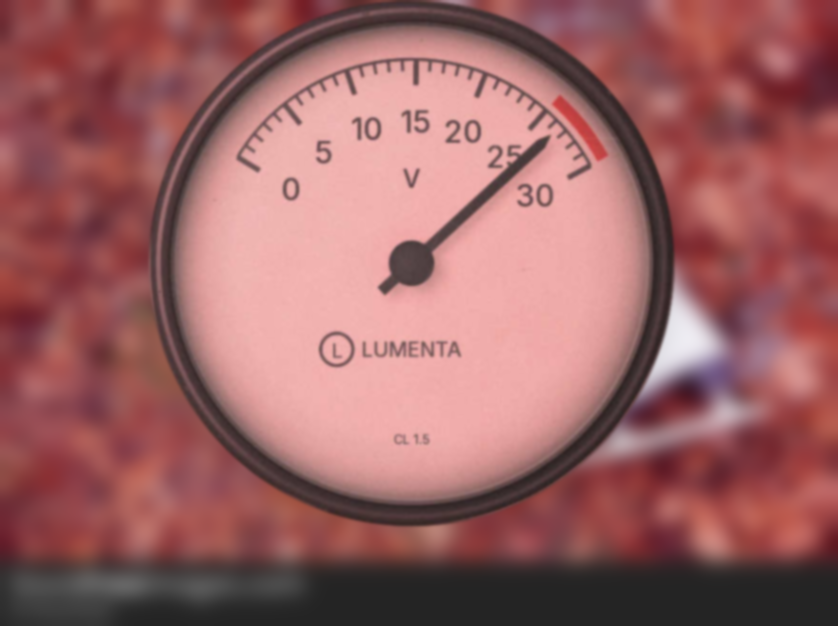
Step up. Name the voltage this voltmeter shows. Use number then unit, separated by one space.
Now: 26.5 V
